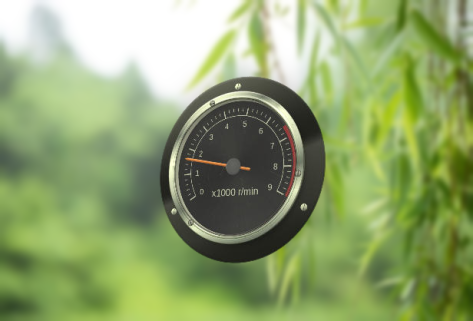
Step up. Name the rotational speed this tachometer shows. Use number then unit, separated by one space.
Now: 1600 rpm
